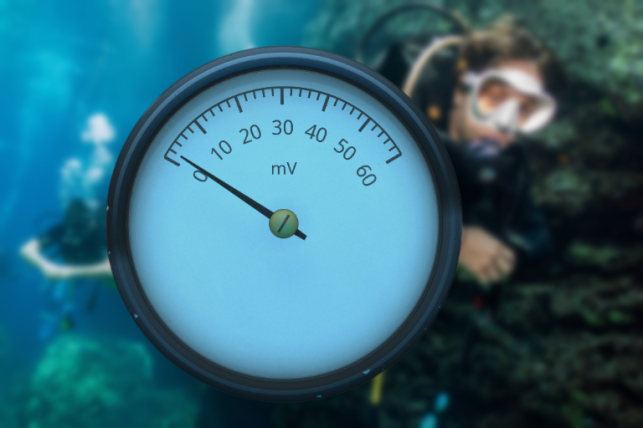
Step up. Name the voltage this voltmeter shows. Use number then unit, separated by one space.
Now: 2 mV
